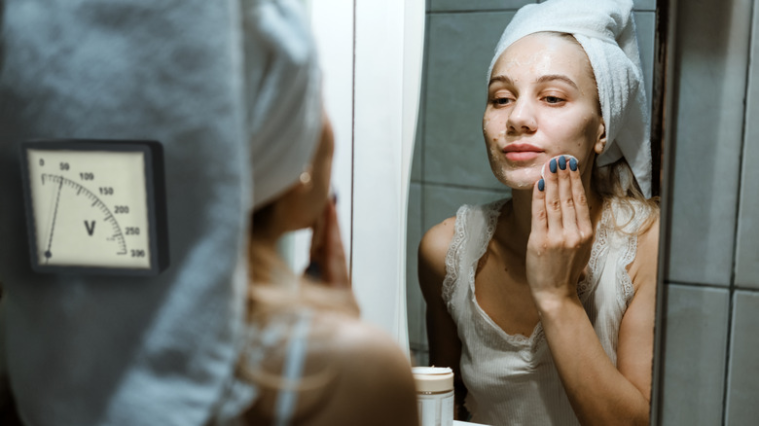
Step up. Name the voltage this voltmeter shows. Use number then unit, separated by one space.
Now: 50 V
